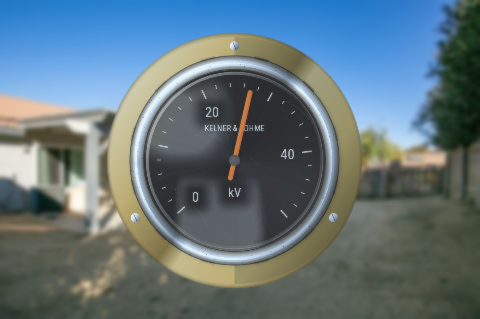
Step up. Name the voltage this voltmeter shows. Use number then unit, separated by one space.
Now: 27 kV
